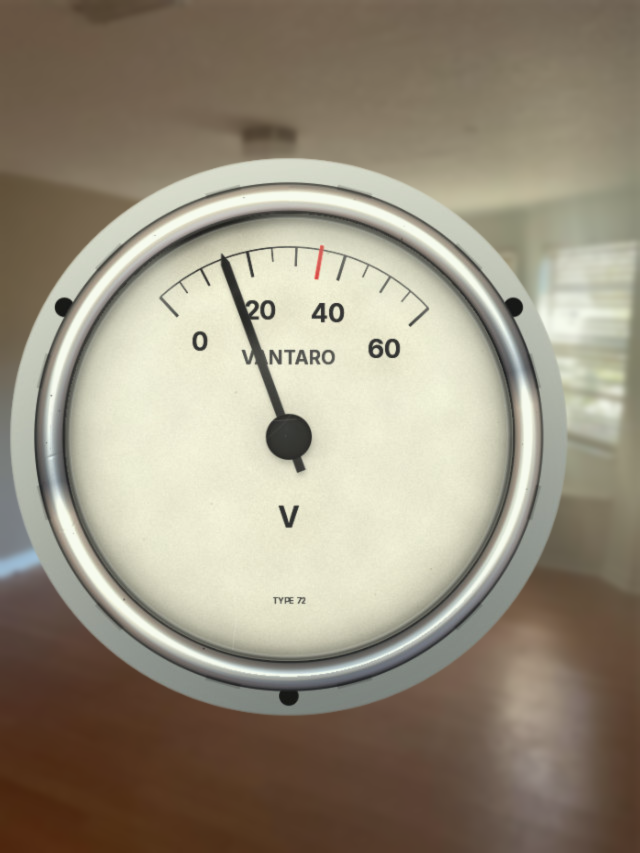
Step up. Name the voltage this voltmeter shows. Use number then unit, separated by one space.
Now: 15 V
